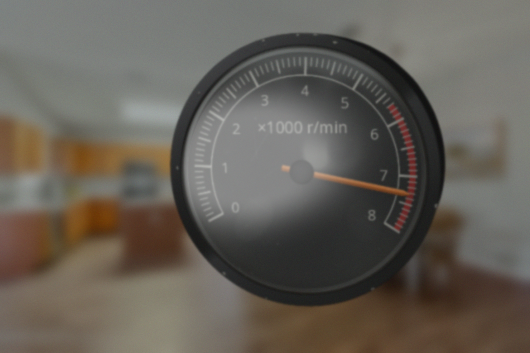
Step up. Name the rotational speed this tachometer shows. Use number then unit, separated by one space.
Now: 7300 rpm
